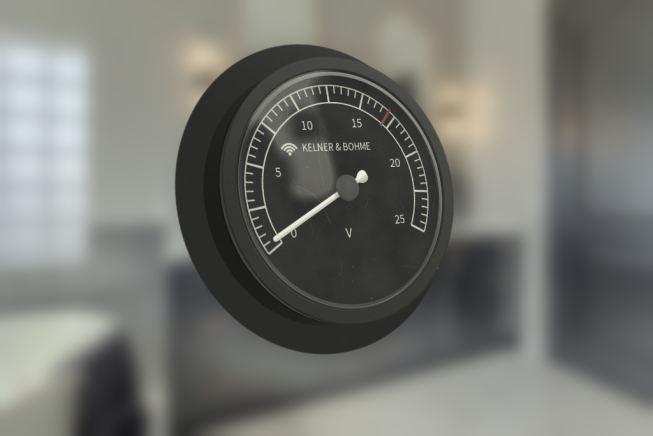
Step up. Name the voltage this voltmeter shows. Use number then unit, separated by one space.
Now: 0.5 V
